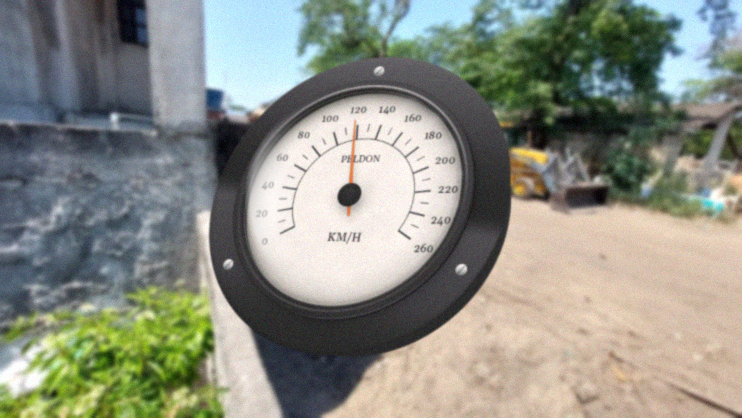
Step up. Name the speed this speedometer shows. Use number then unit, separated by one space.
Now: 120 km/h
